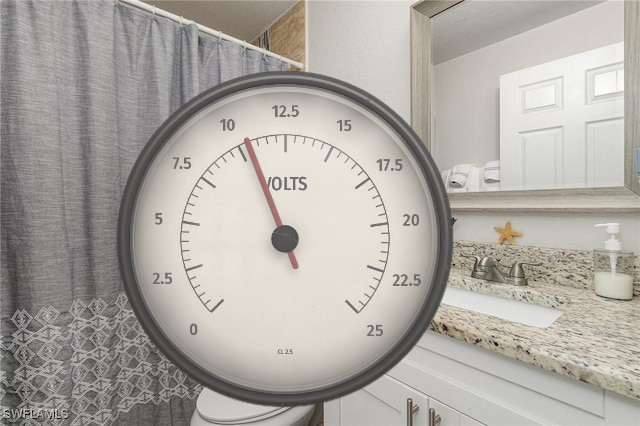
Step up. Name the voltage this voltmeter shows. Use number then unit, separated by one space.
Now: 10.5 V
